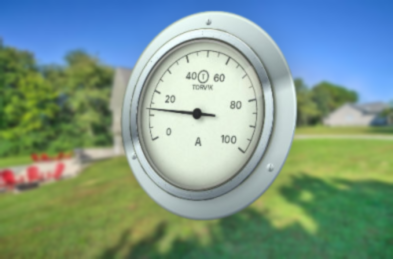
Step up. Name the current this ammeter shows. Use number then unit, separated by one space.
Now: 12.5 A
